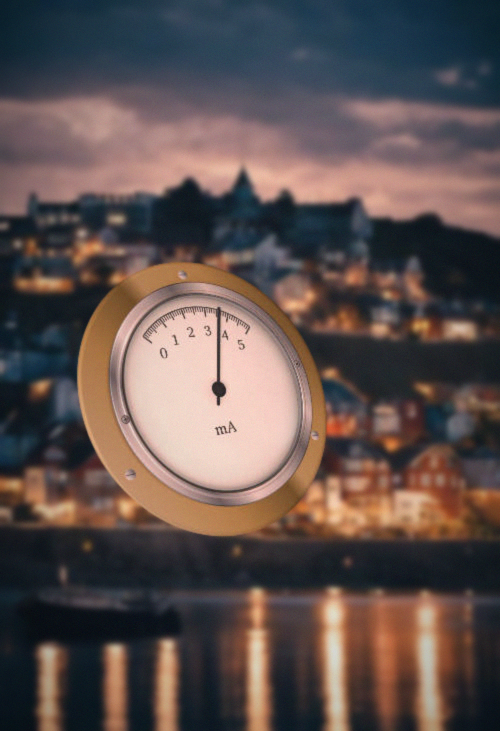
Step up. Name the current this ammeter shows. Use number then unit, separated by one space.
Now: 3.5 mA
